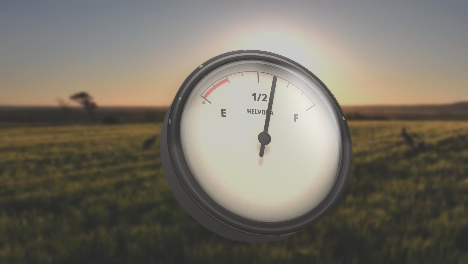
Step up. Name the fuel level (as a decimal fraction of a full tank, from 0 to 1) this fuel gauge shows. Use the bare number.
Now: 0.625
